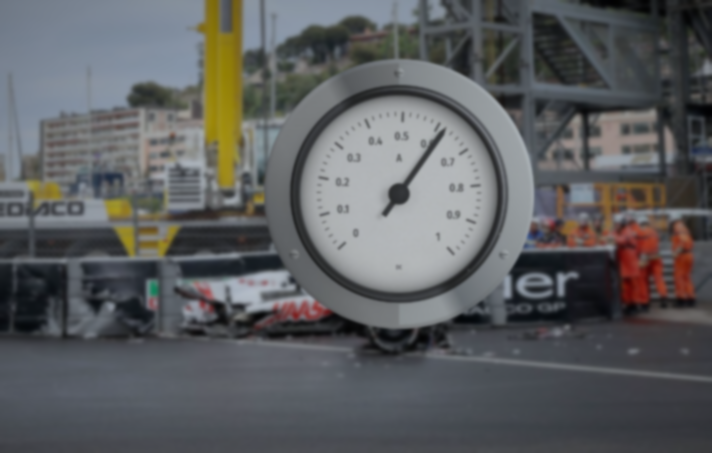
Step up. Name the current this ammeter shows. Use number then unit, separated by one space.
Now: 0.62 A
